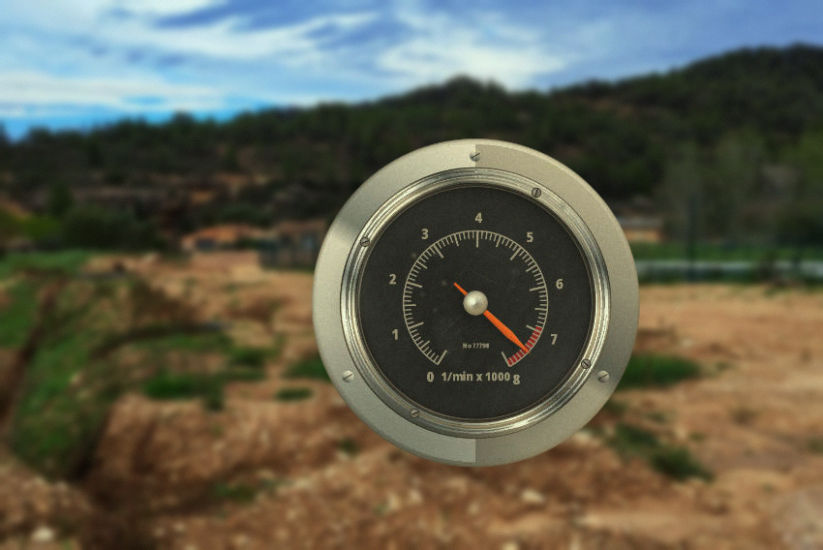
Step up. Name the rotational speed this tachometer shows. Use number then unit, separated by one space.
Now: 7500 rpm
